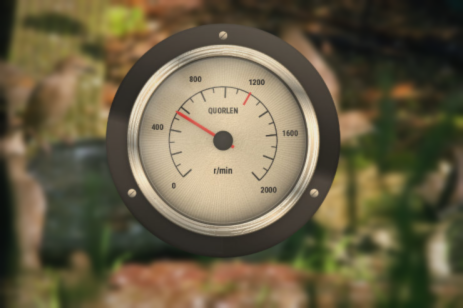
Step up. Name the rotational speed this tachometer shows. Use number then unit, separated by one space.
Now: 550 rpm
